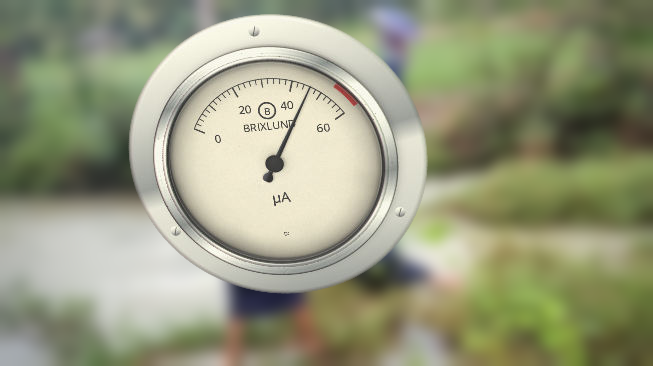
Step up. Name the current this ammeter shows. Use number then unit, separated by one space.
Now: 46 µA
